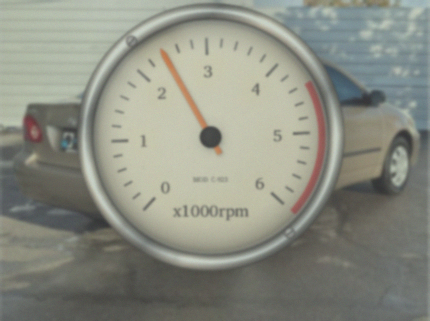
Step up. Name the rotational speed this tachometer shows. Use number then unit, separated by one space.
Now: 2400 rpm
